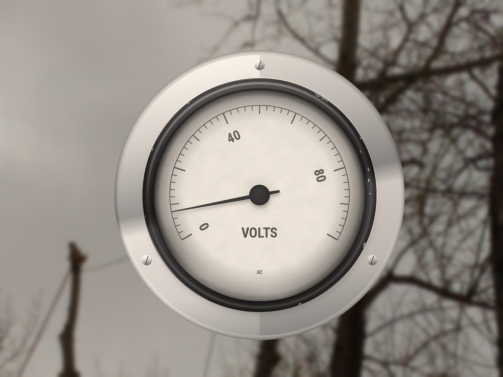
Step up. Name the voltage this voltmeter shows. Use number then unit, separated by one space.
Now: 8 V
